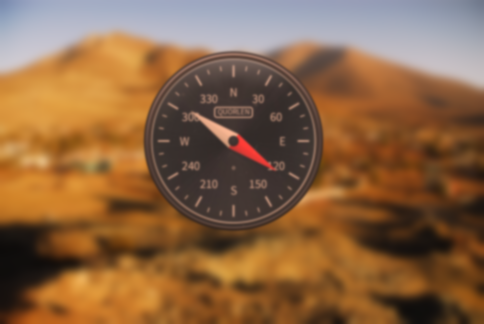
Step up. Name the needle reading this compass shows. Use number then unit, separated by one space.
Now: 125 °
